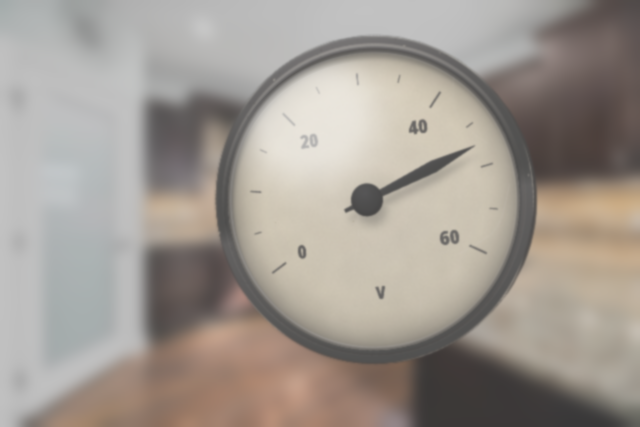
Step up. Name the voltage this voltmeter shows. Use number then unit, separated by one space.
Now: 47.5 V
